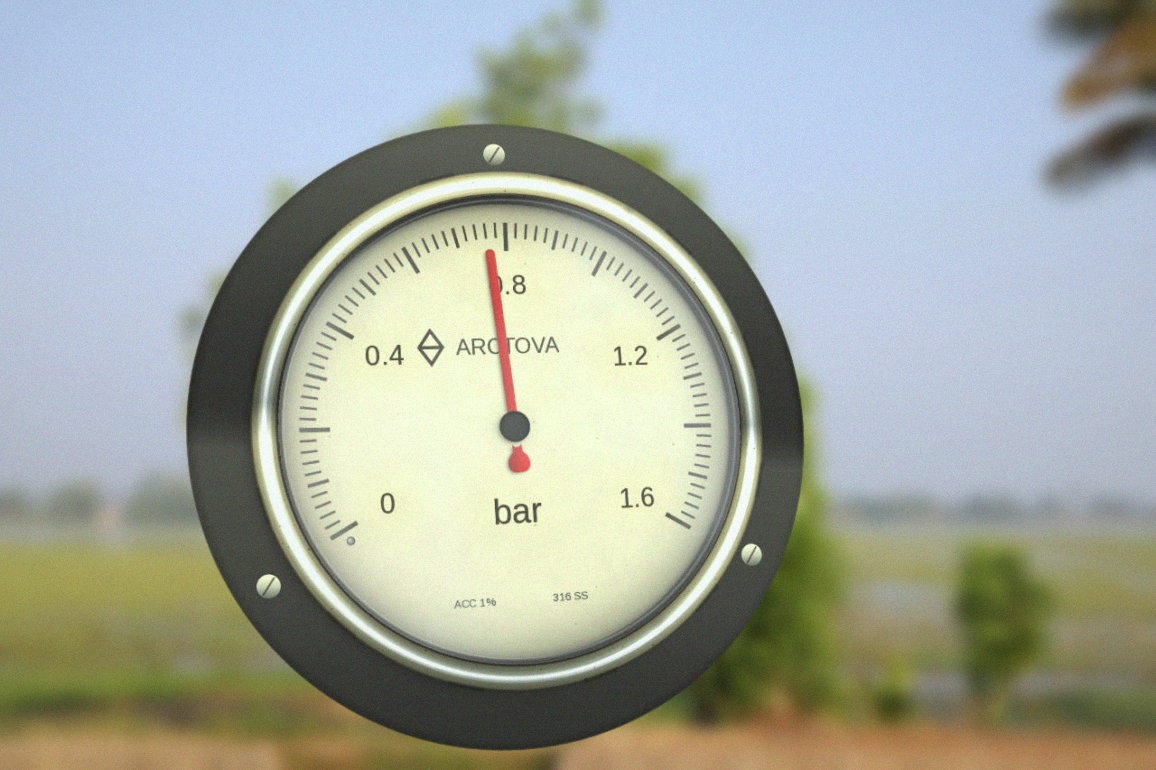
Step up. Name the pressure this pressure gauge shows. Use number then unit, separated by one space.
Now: 0.76 bar
